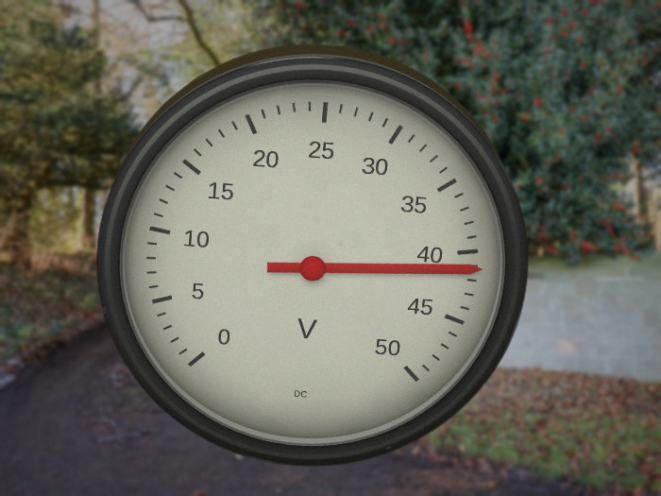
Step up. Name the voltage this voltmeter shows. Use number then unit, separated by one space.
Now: 41 V
